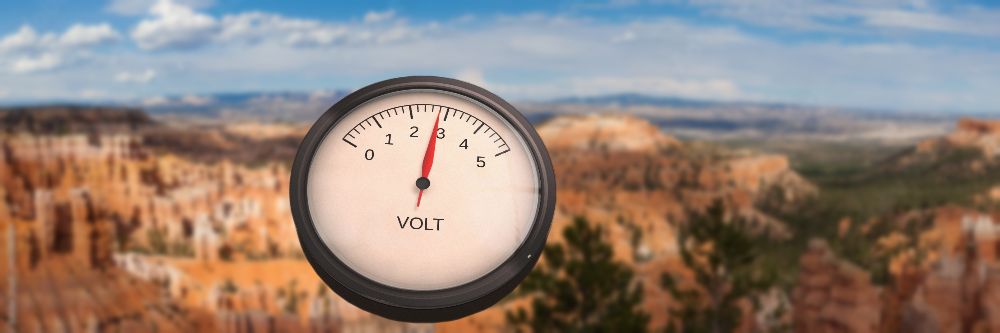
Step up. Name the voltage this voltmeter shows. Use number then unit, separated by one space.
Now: 2.8 V
